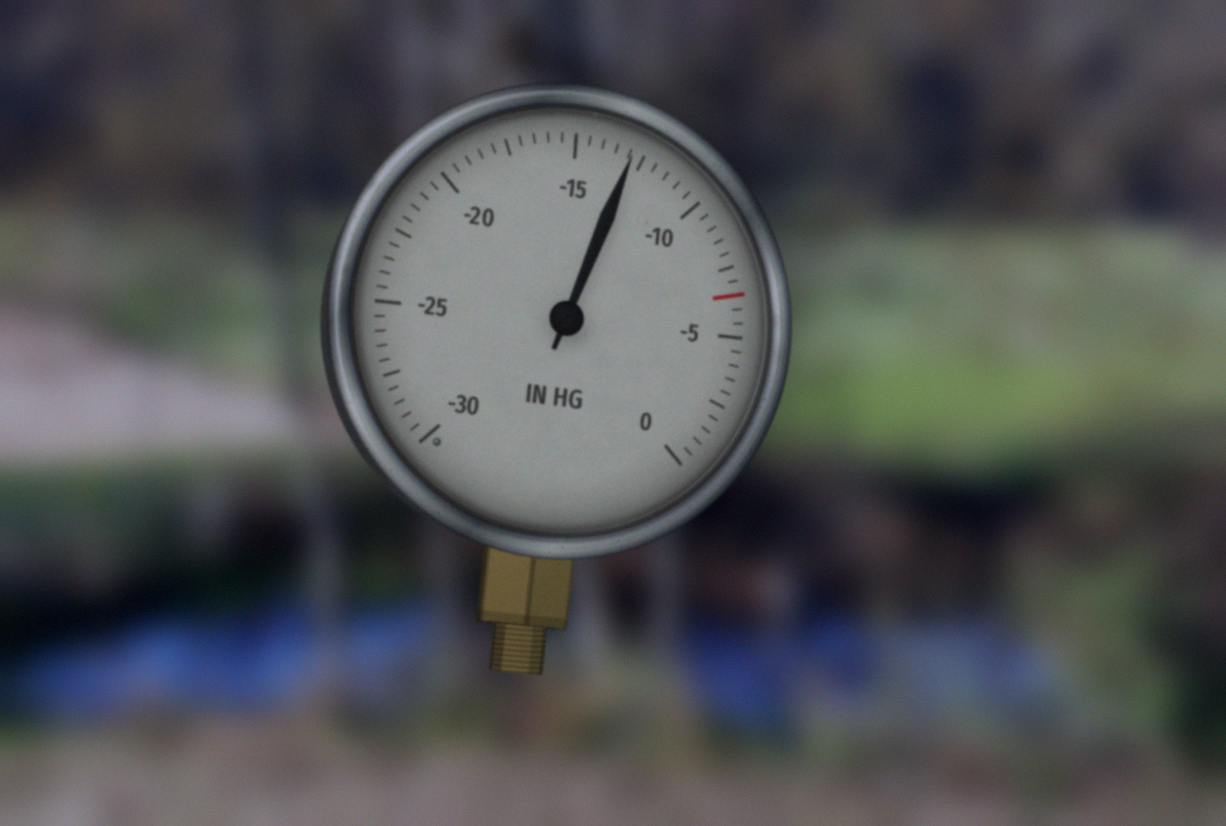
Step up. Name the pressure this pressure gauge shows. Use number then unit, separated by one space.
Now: -13 inHg
